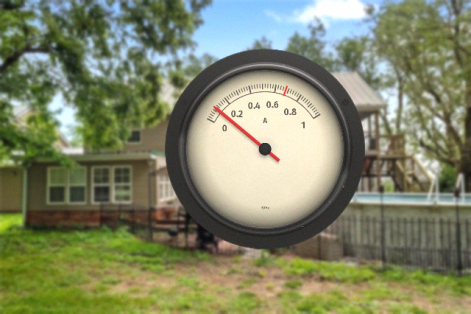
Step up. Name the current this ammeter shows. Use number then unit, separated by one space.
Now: 0.1 A
